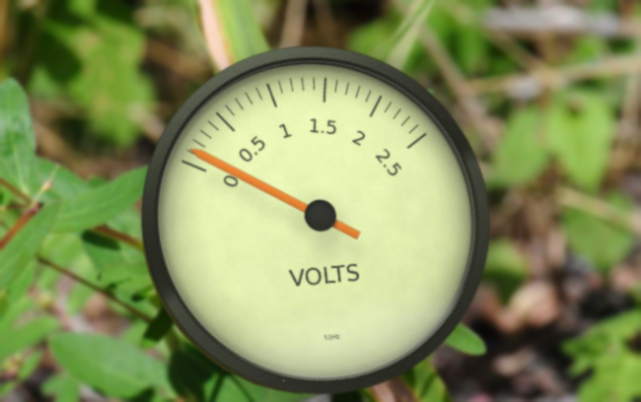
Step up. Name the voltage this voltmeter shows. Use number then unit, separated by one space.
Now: 0.1 V
